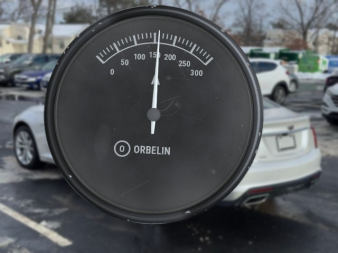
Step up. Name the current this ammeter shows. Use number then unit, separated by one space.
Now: 160 A
